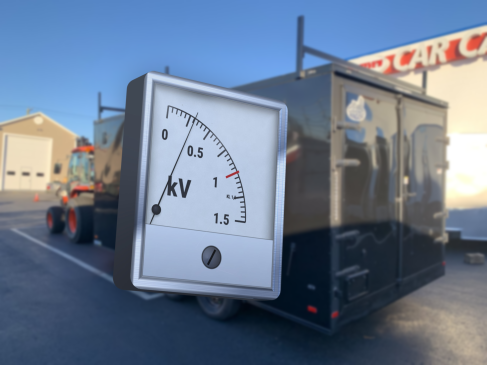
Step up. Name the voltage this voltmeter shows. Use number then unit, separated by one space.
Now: 0.3 kV
